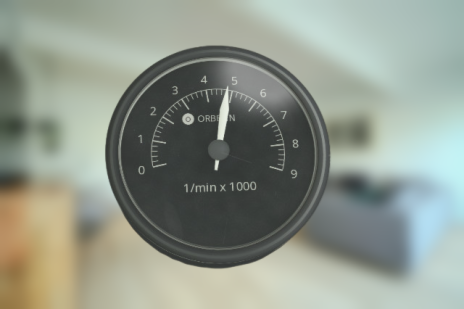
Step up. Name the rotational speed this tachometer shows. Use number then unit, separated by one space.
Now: 4800 rpm
